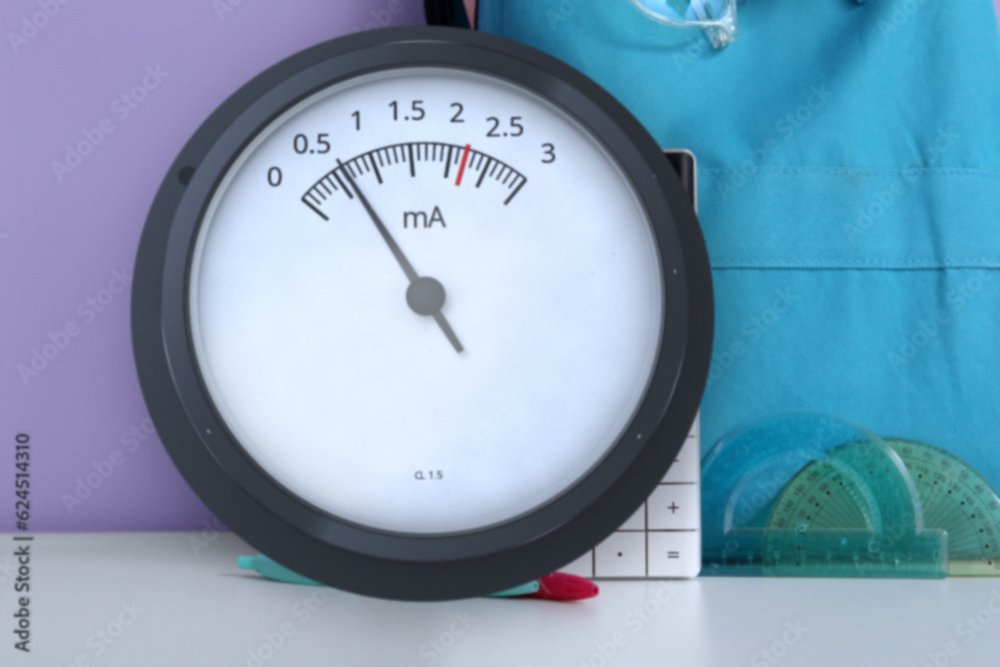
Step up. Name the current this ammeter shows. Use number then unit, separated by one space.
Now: 0.6 mA
